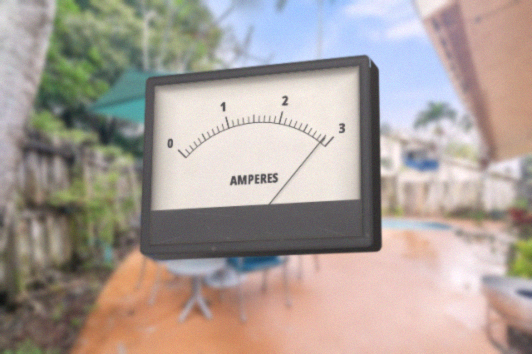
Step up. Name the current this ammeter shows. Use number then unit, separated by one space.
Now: 2.9 A
